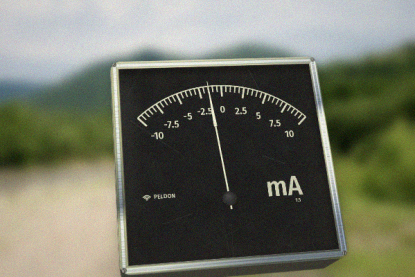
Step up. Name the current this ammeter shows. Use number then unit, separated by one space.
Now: -1.5 mA
